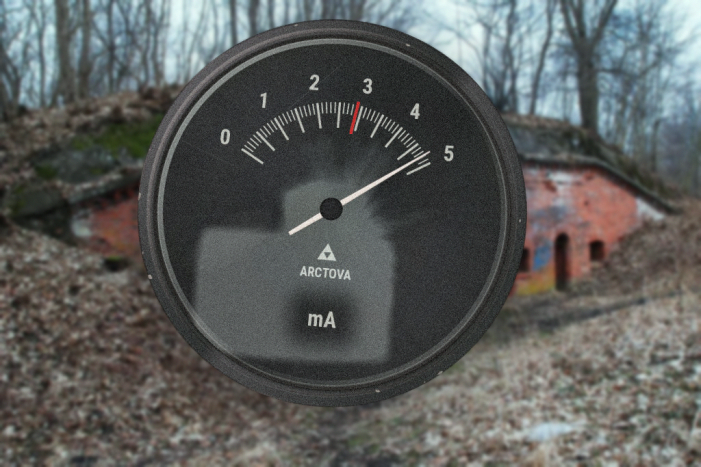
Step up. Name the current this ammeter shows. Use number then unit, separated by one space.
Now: 4.8 mA
